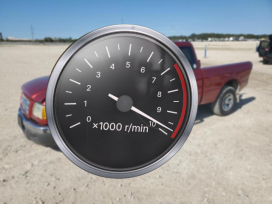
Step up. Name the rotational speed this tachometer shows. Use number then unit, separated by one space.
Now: 9750 rpm
